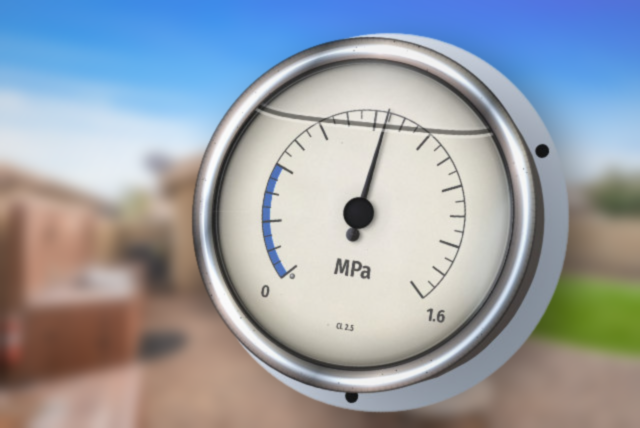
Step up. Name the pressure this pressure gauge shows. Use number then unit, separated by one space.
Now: 0.85 MPa
